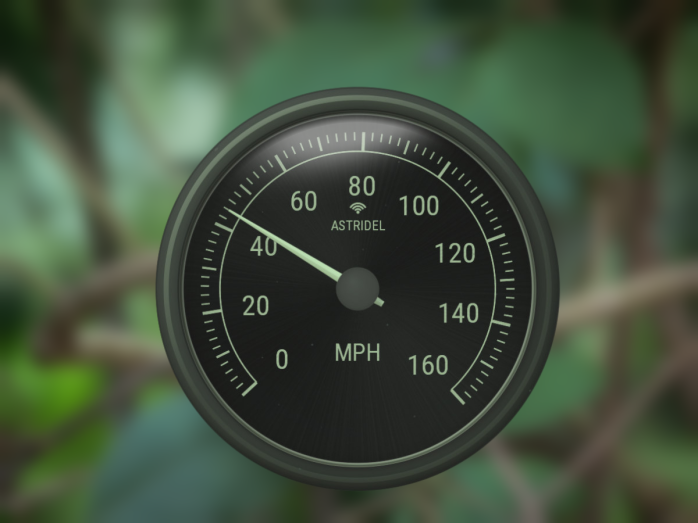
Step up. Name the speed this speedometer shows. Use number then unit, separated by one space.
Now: 44 mph
